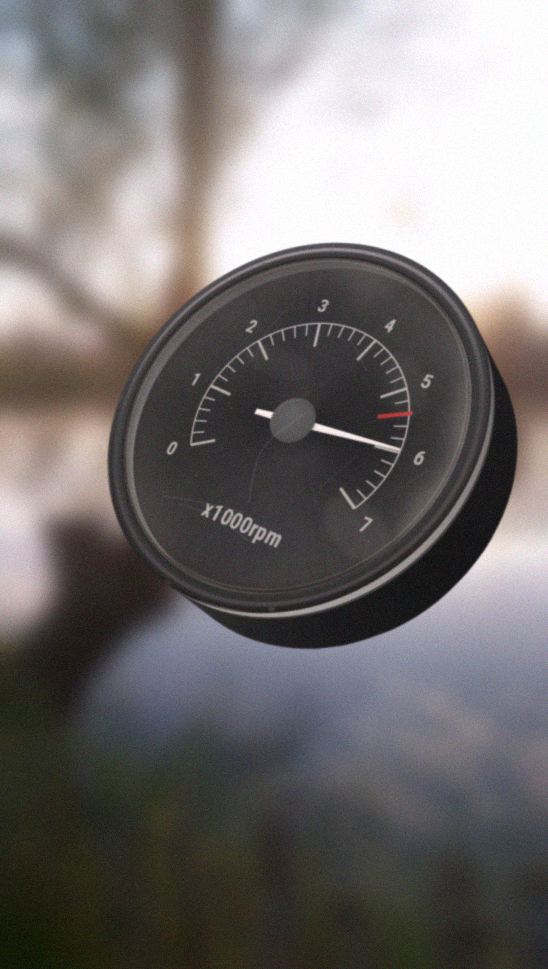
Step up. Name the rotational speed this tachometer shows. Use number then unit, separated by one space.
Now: 6000 rpm
